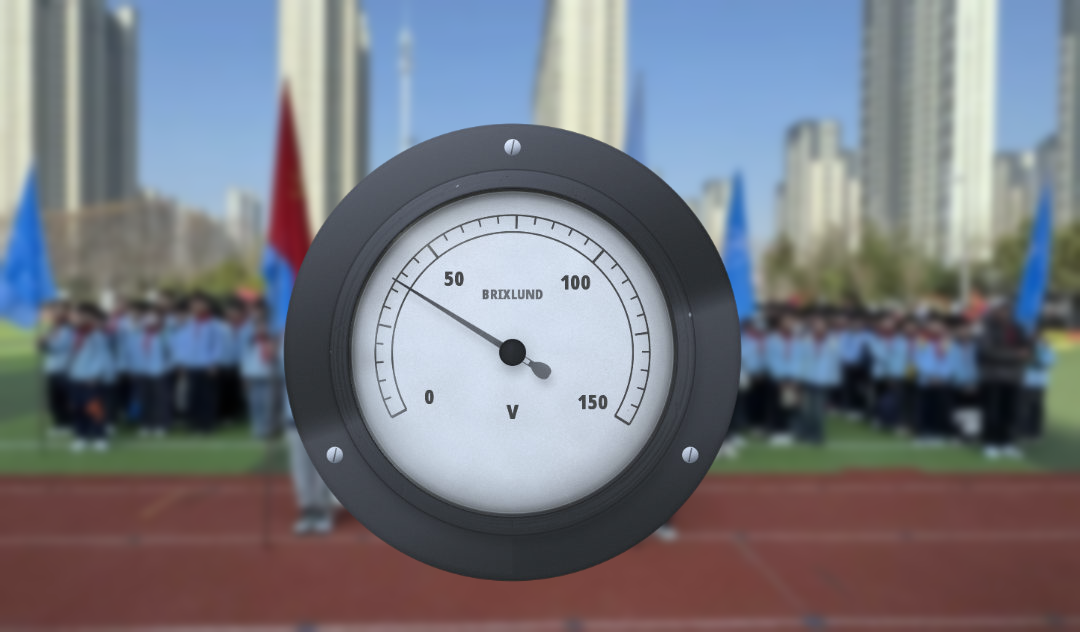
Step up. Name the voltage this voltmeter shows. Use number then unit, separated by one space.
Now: 37.5 V
